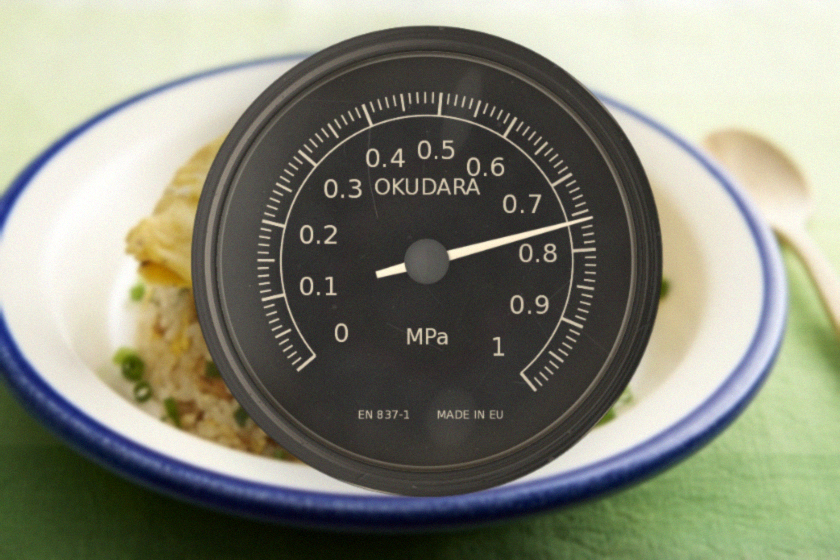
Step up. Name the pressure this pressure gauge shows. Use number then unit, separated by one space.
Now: 0.76 MPa
